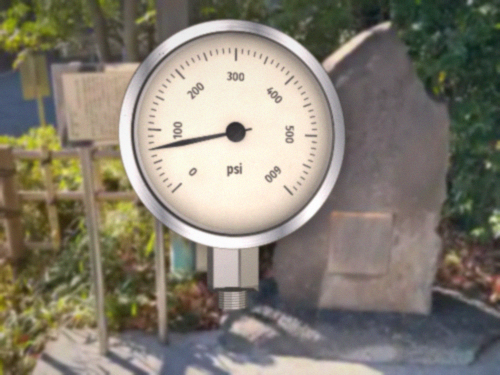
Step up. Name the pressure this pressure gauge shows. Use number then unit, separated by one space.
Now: 70 psi
